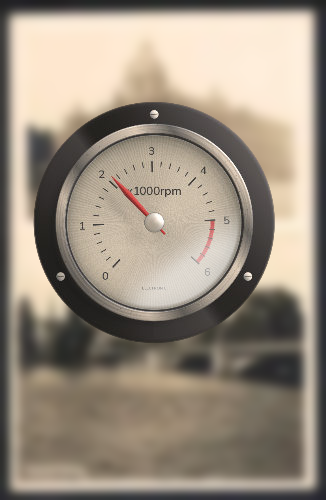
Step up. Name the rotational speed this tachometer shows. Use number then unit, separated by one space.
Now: 2100 rpm
